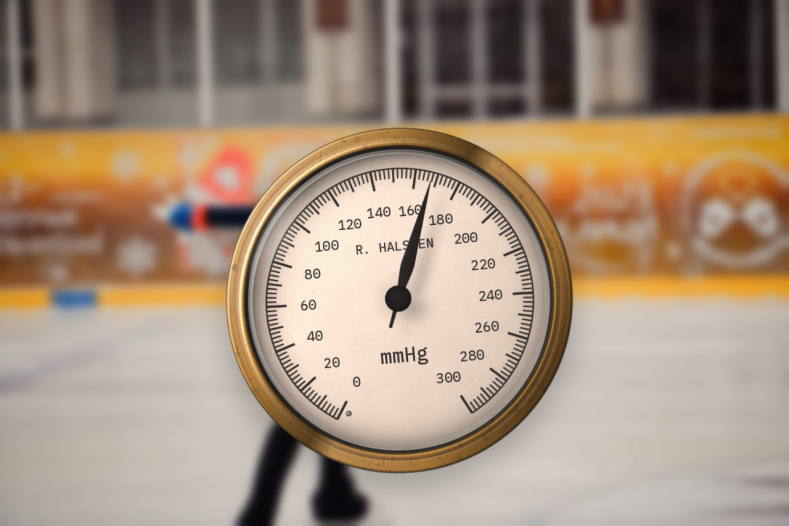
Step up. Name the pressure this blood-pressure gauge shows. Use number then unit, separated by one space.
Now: 168 mmHg
